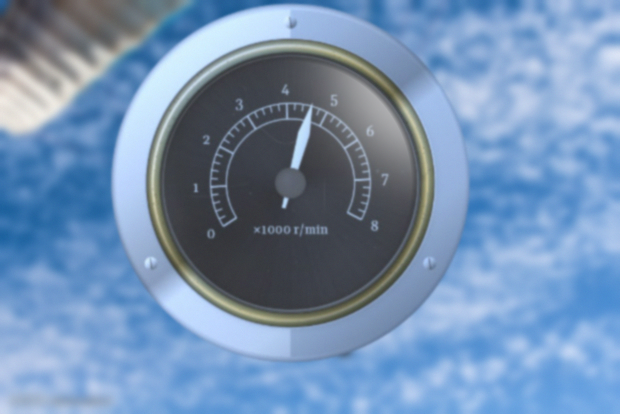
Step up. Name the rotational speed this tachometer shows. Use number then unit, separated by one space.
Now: 4600 rpm
